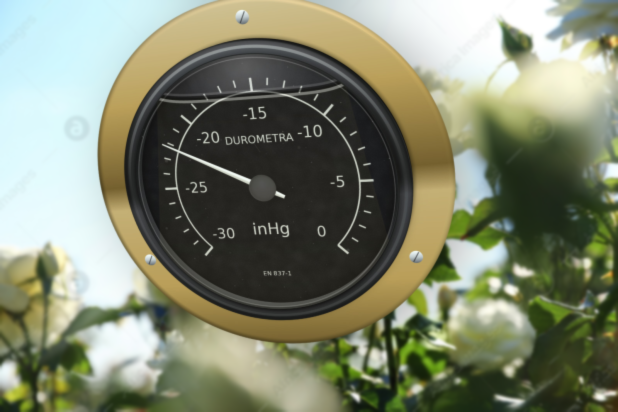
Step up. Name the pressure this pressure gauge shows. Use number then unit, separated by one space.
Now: -22 inHg
